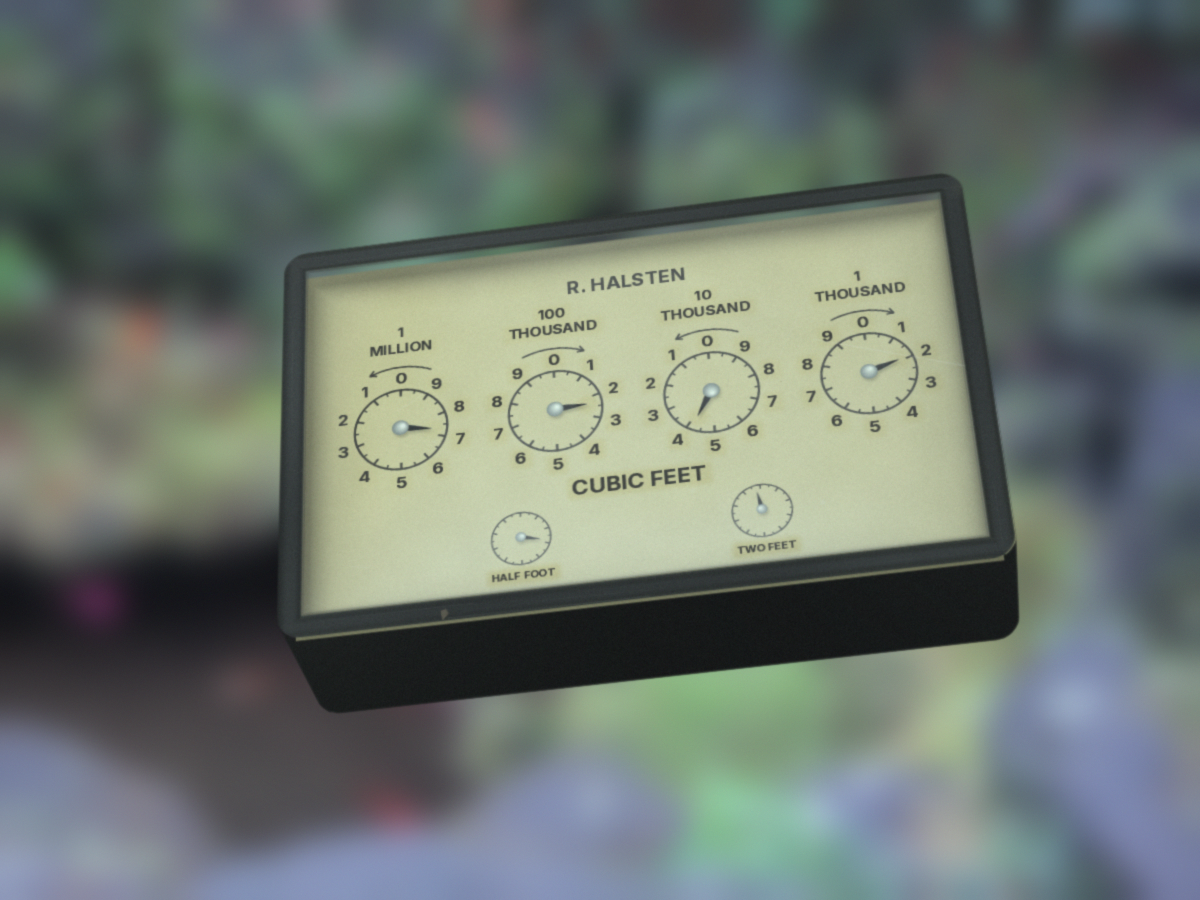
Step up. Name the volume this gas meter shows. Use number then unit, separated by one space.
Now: 724200 ft³
